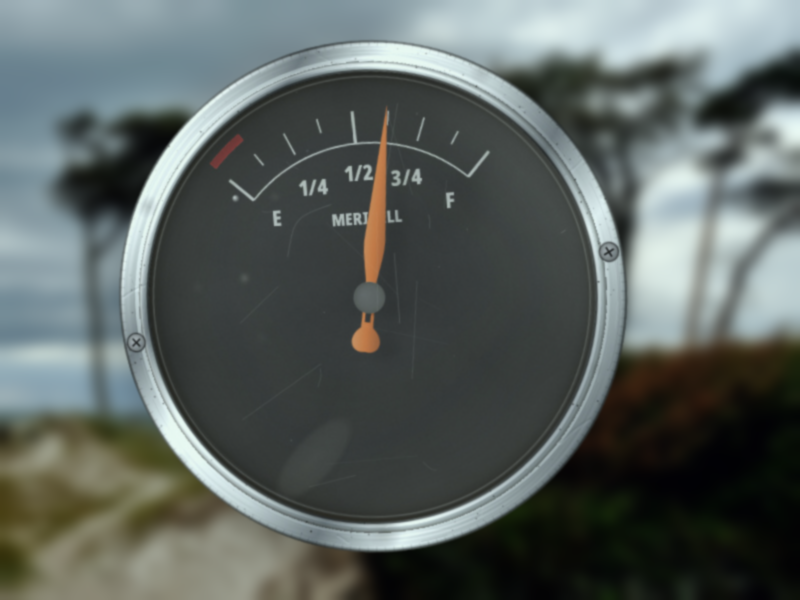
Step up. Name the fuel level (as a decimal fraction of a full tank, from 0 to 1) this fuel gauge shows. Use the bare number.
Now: 0.625
